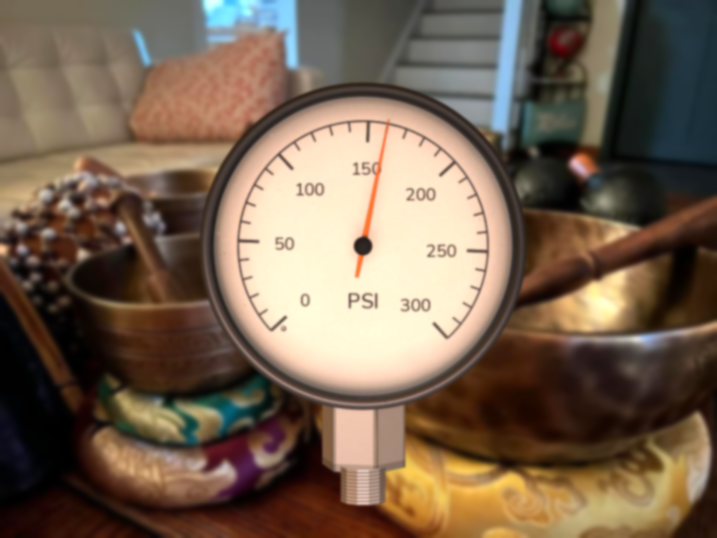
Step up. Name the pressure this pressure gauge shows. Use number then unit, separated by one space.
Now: 160 psi
